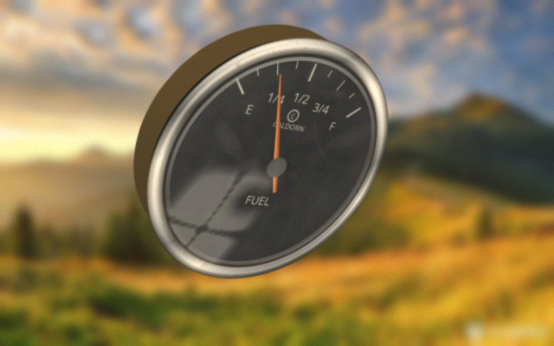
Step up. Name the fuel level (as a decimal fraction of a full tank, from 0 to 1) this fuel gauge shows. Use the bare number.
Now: 0.25
